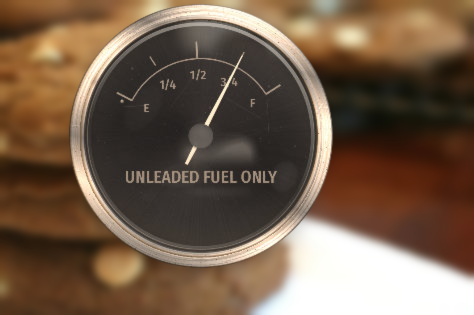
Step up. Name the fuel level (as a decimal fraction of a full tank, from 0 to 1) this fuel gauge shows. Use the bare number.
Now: 0.75
